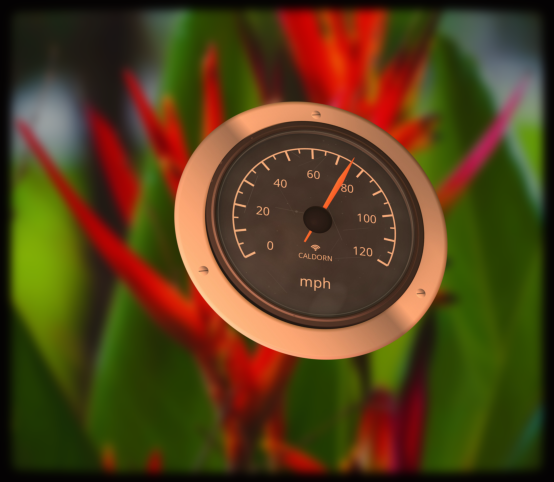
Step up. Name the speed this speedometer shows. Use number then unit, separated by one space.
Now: 75 mph
